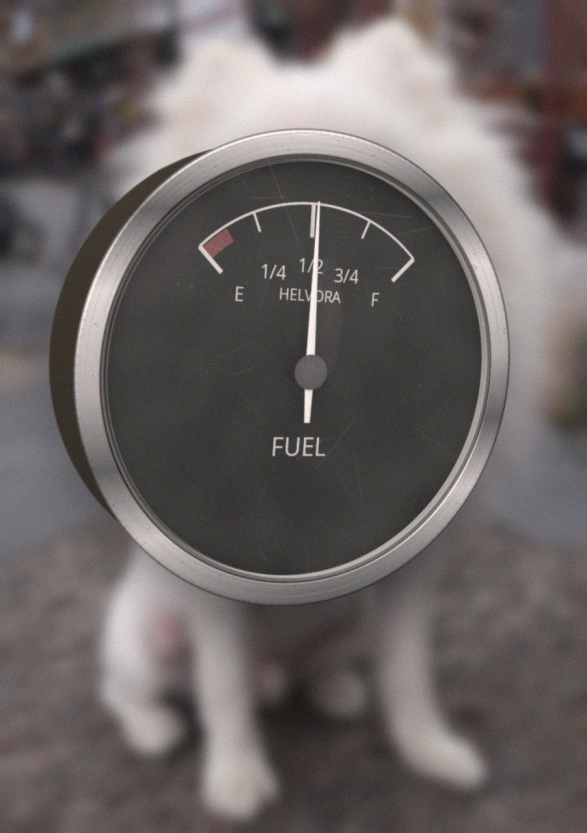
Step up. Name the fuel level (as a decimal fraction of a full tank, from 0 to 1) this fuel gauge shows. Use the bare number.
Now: 0.5
